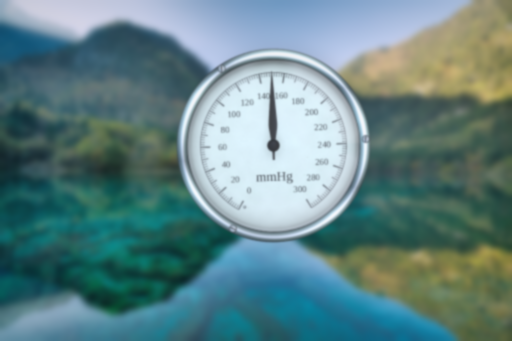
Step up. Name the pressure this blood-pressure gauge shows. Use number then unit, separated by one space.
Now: 150 mmHg
